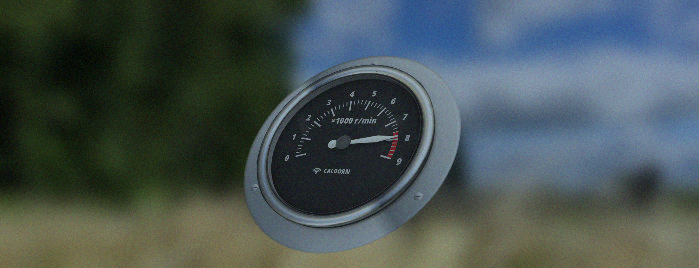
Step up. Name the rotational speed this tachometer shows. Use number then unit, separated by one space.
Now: 8000 rpm
